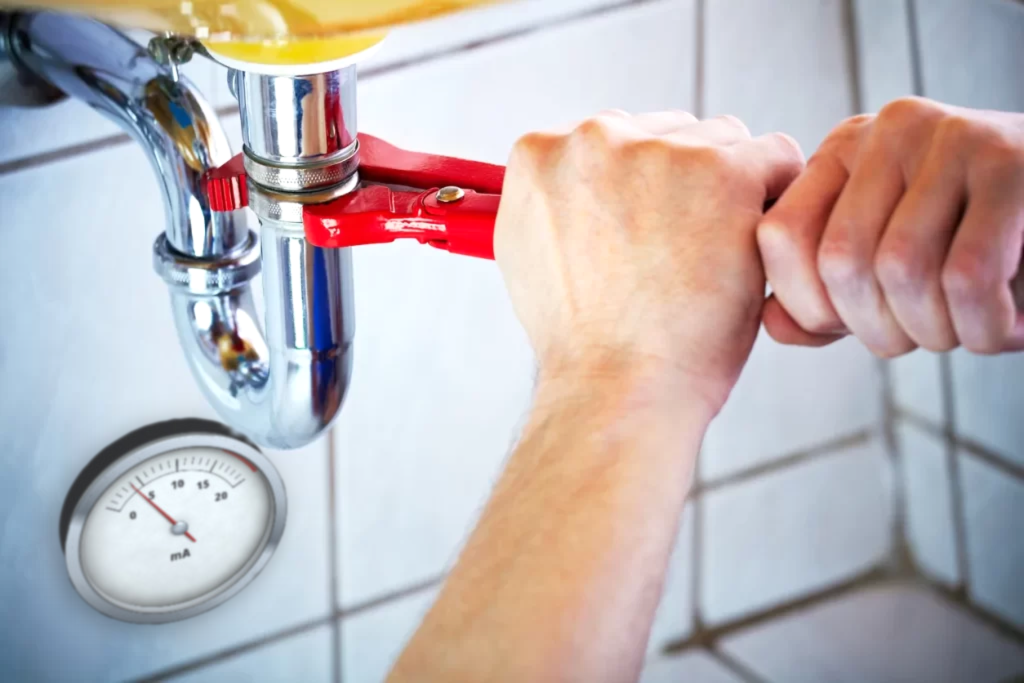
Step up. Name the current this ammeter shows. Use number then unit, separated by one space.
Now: 4 mA
